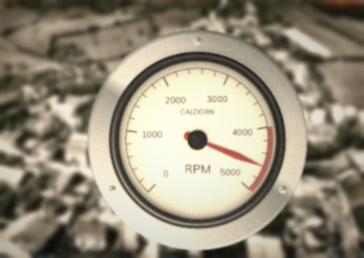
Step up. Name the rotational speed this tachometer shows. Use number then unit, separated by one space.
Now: 4600 rpm
